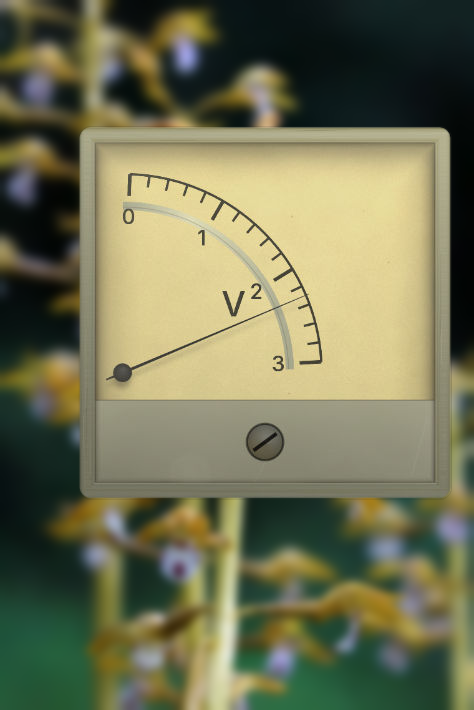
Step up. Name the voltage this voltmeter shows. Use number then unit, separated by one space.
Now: 2.3 V
